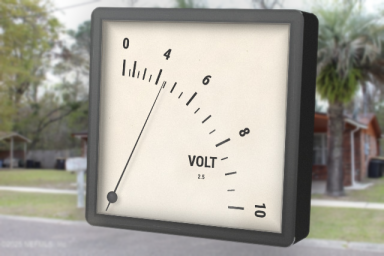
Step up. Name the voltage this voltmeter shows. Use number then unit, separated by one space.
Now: 4.5 V
